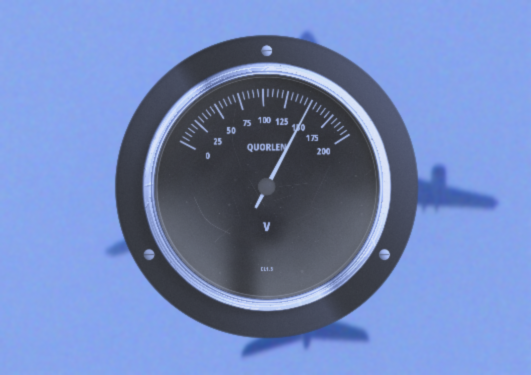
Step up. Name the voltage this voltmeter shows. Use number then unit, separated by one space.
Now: 150 V
